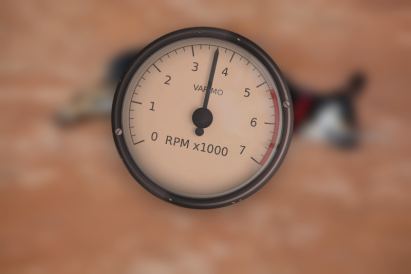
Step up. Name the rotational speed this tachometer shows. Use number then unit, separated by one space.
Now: 3600 rpm
